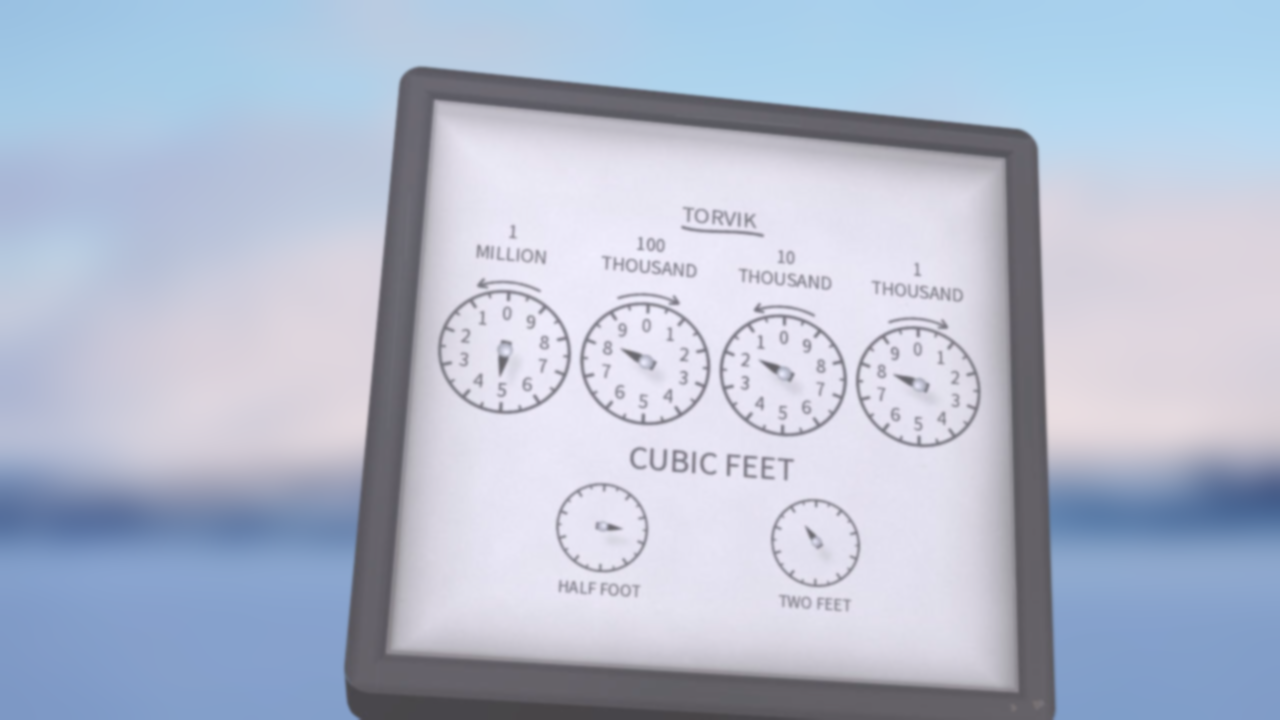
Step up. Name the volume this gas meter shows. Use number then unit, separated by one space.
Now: 481800 ft³
